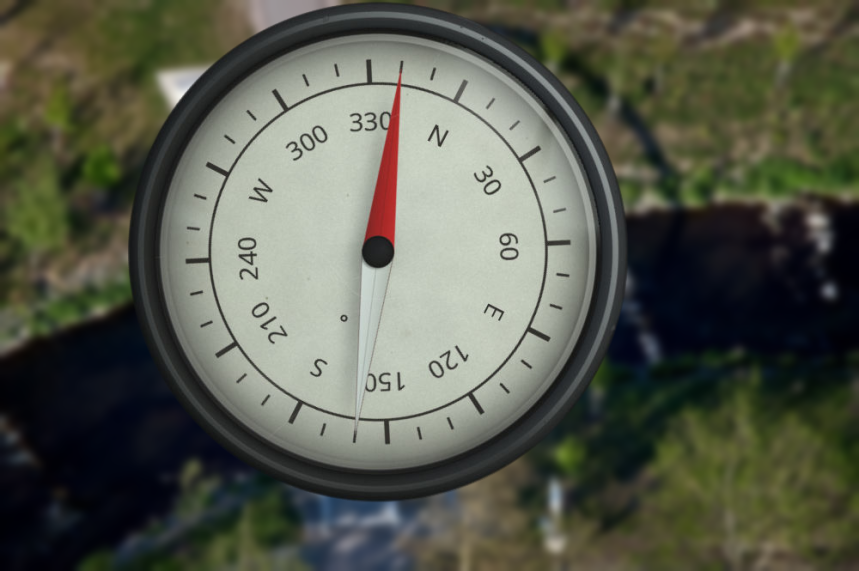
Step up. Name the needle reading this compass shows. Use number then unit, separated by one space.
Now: 340 °
